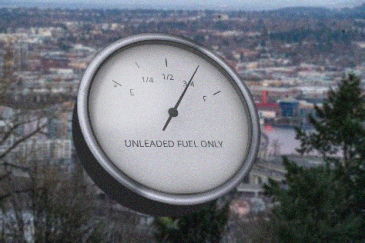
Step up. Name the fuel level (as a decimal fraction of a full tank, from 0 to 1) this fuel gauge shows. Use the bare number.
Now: 0.75
